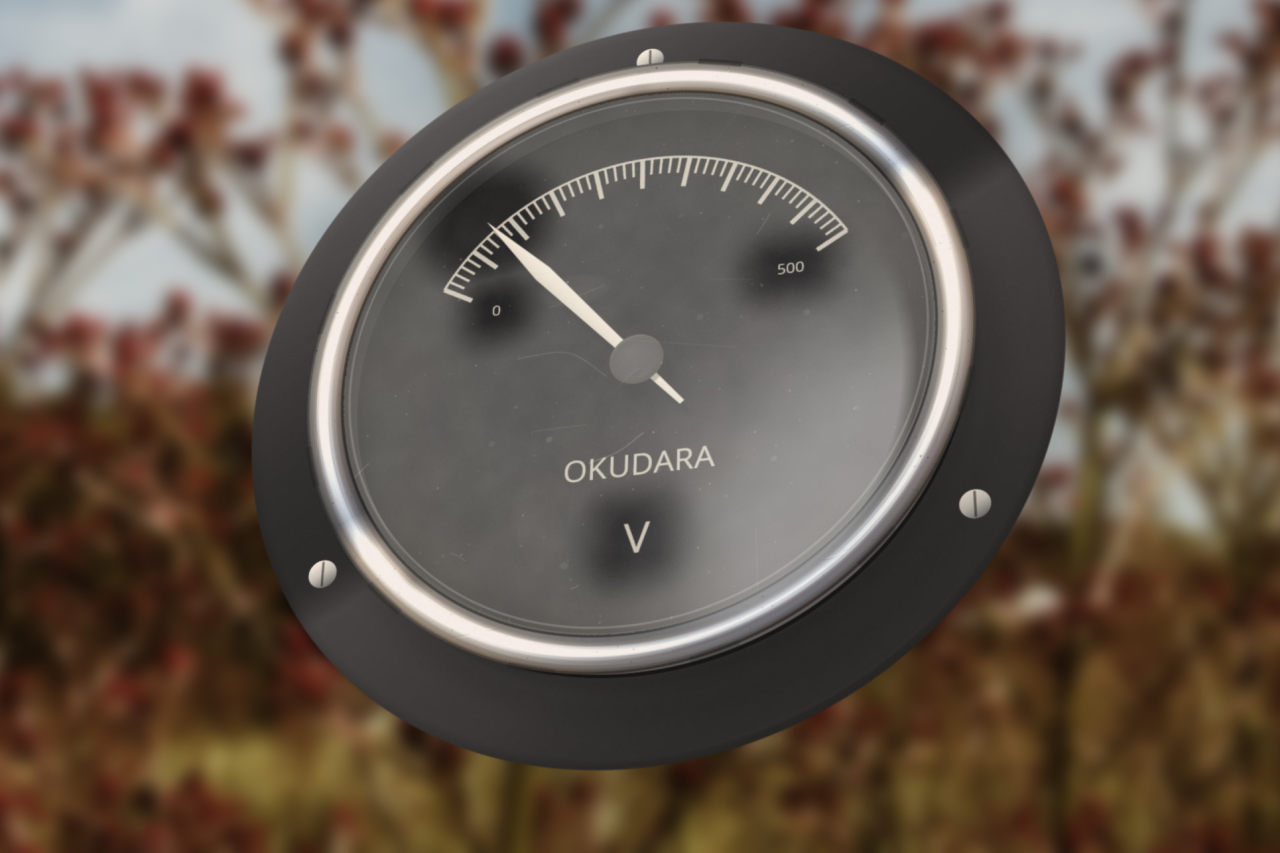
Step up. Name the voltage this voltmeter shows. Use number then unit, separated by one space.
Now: 80 V
